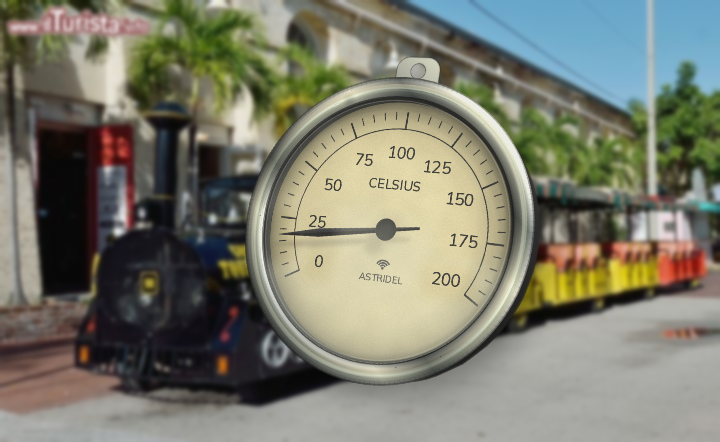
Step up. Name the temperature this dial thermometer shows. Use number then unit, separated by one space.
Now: 17.5 °C
